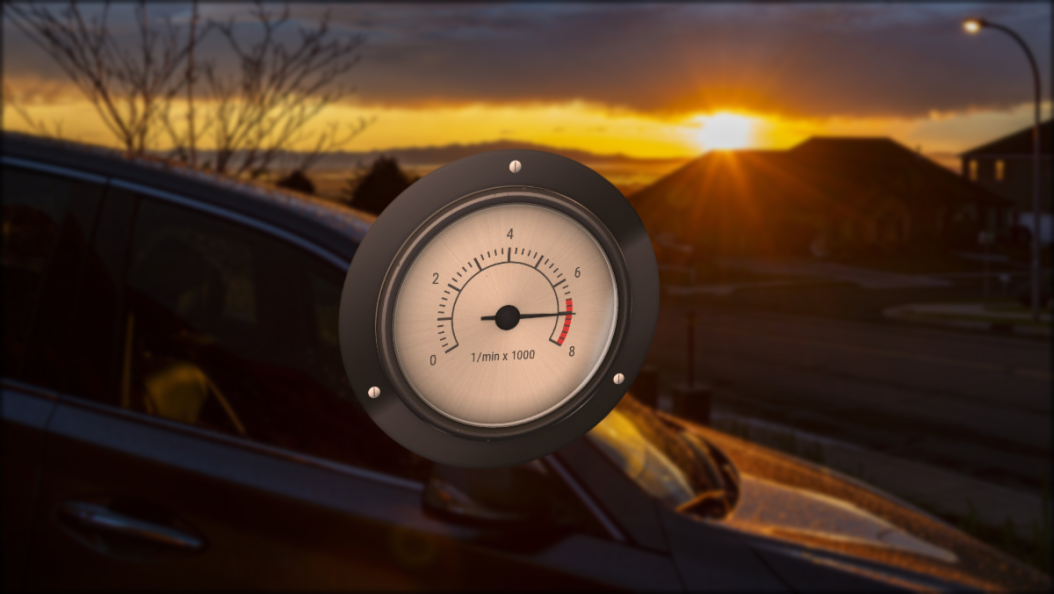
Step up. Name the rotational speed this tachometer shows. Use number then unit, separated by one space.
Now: 7000 rpm
